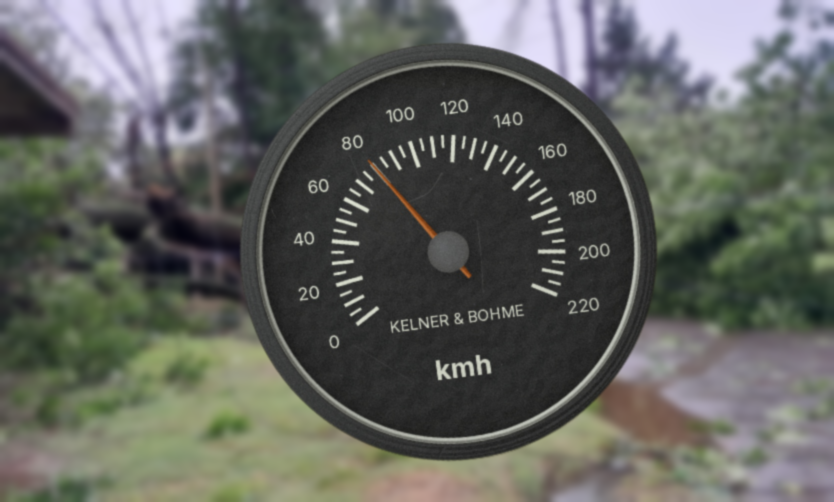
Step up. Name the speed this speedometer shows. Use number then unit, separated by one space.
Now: 80 km/h
